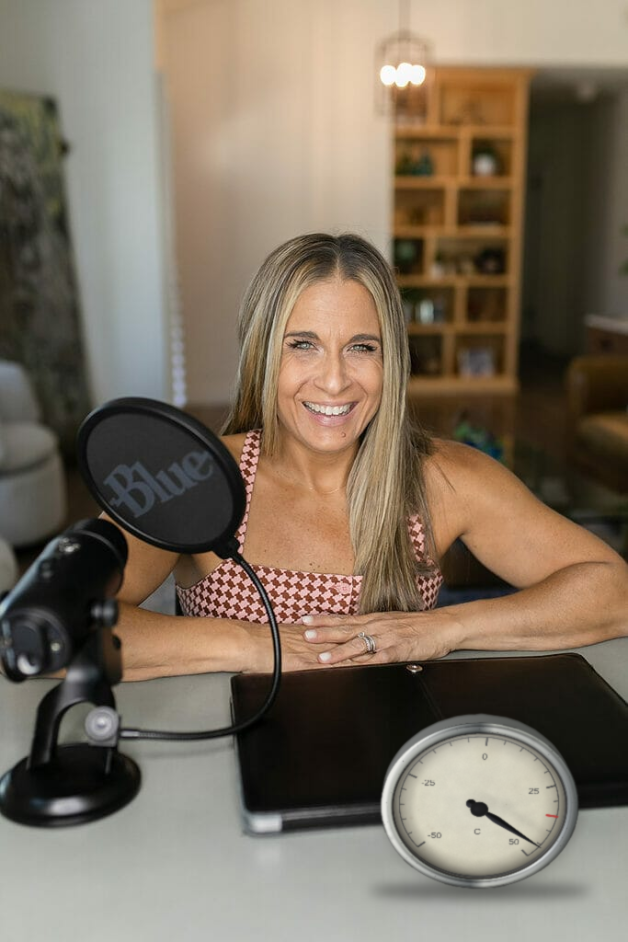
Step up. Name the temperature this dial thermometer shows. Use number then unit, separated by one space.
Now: 45 °C
